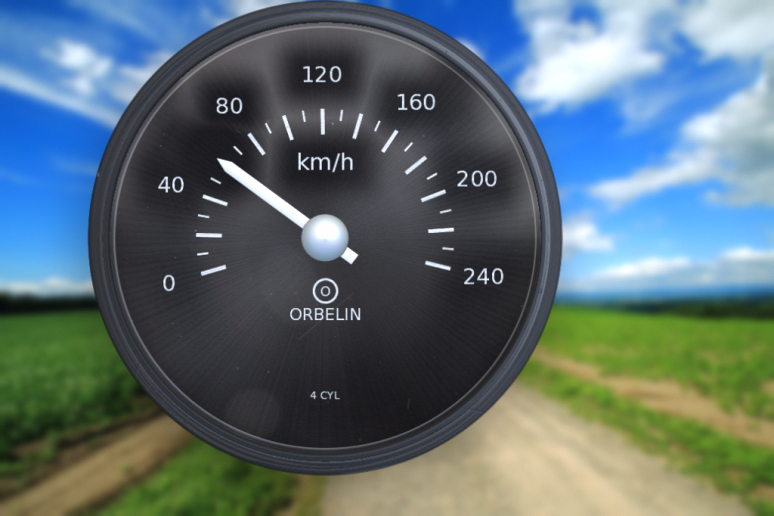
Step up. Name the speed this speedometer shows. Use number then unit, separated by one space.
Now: 60 km/h
